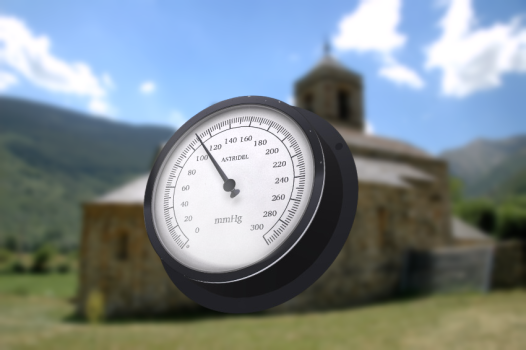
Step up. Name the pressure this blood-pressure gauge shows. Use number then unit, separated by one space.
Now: 110 mmHg
